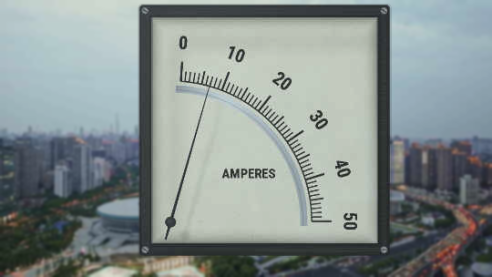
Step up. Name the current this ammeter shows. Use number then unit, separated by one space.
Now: 7 A
